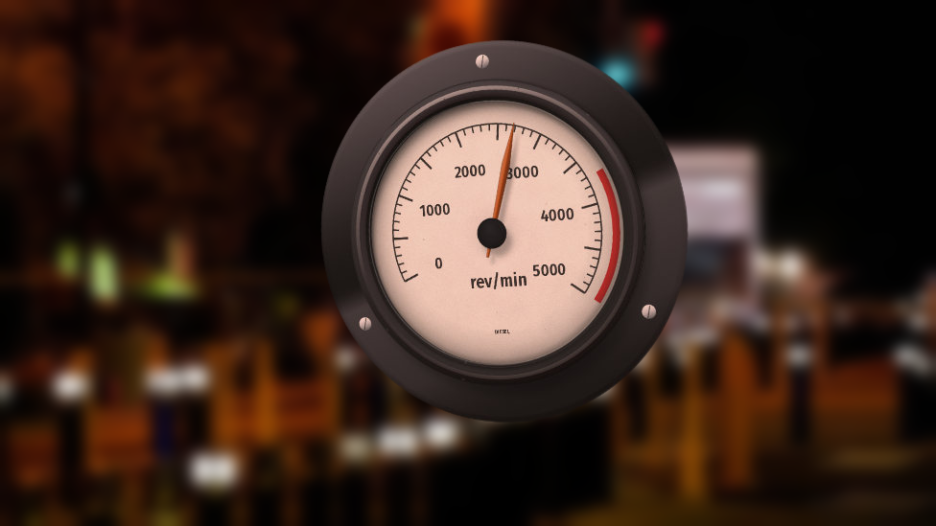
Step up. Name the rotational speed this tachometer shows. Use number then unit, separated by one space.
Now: 2700 rpm
